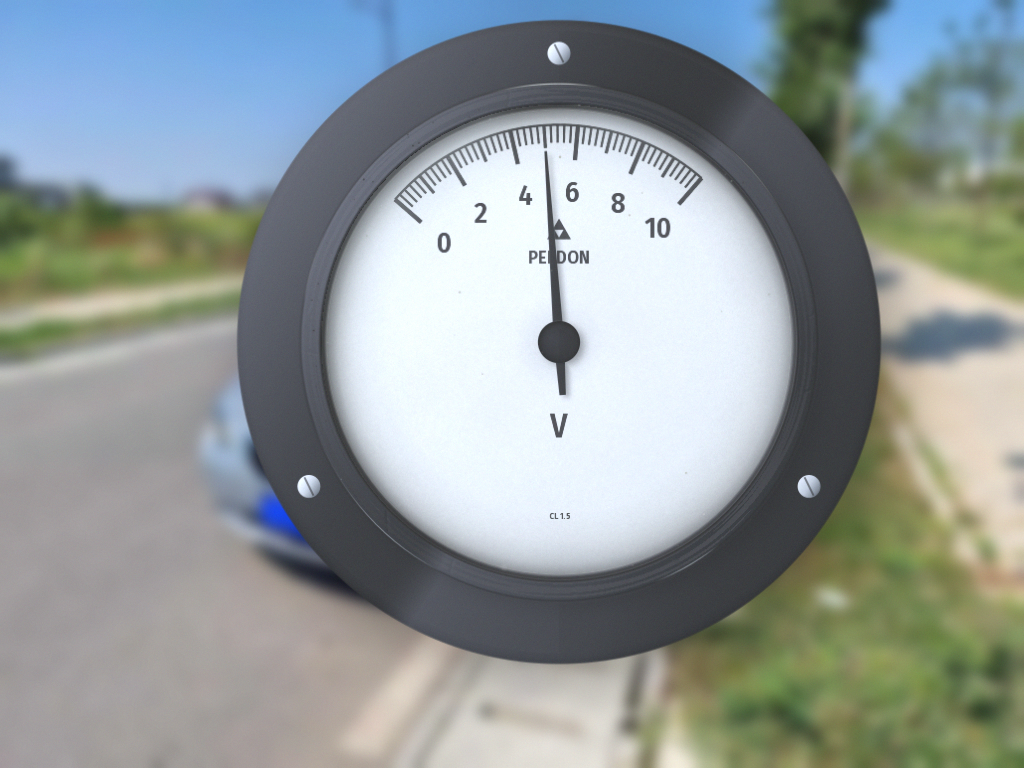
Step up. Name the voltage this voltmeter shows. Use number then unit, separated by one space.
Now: 5 V
